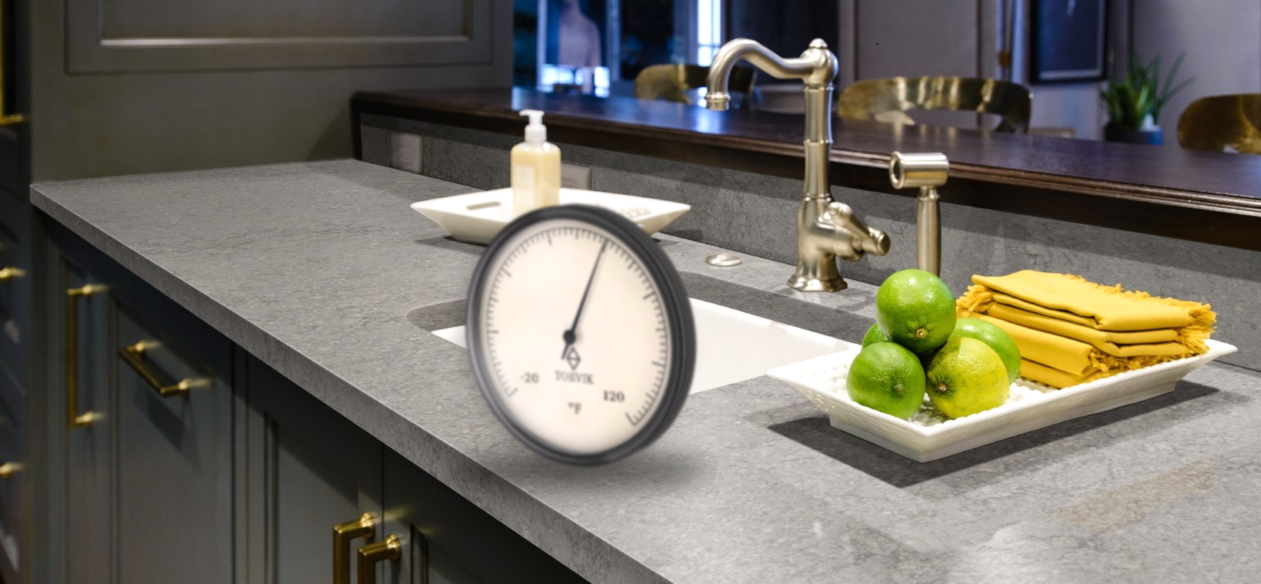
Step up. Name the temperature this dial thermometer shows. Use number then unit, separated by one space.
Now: 60 °F
